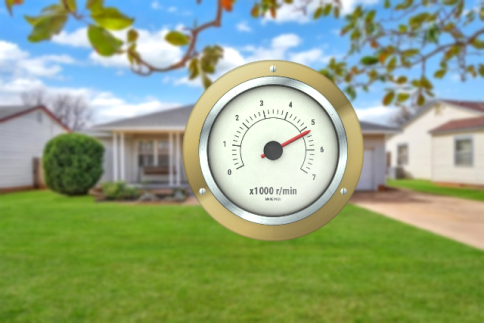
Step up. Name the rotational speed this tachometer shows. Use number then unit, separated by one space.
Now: 5200 rpm
